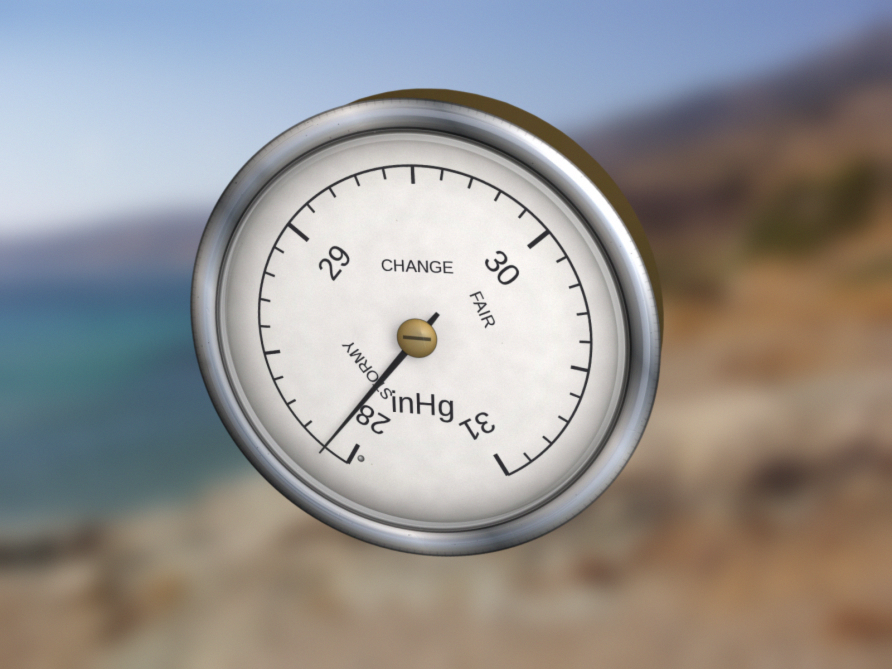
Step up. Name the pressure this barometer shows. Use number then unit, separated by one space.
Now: 28.1 inHg
